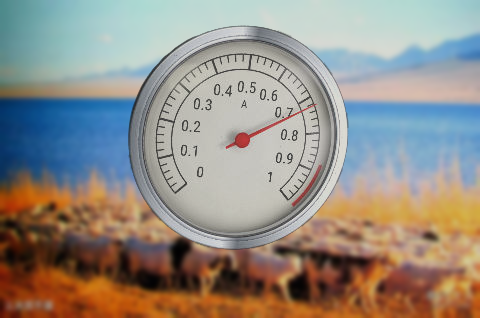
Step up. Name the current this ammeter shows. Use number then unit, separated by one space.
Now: 0.72 A
